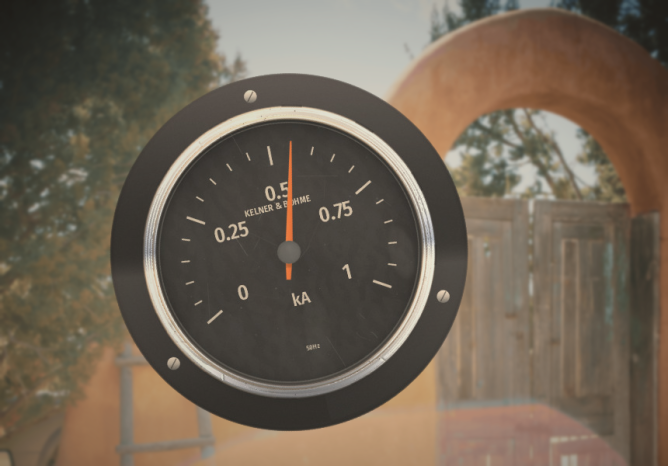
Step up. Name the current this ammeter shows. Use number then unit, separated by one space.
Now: 0.55 kA
